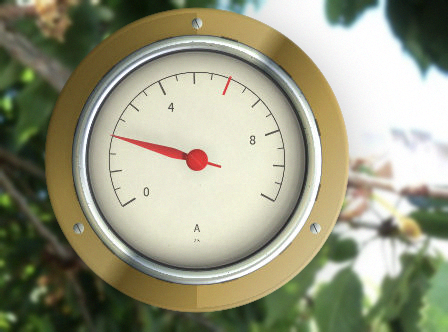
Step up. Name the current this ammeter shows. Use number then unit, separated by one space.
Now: 2 A
